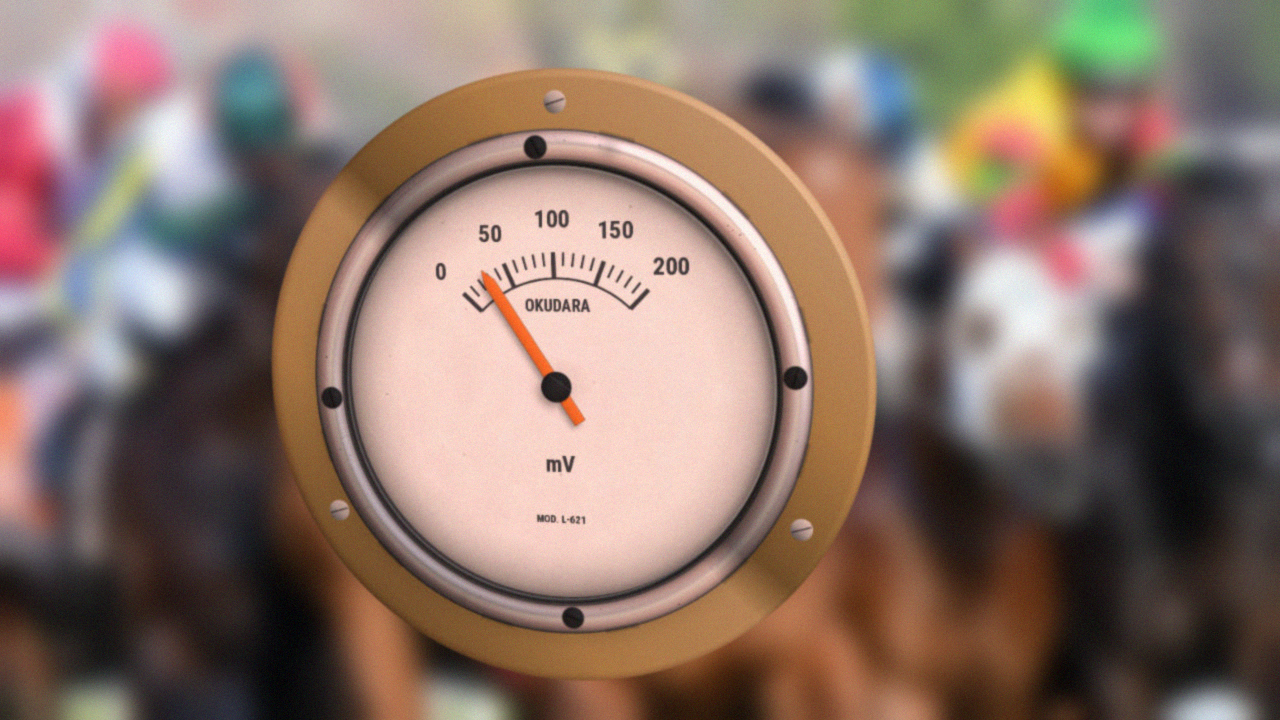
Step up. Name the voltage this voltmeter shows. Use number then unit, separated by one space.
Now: 30 mV
